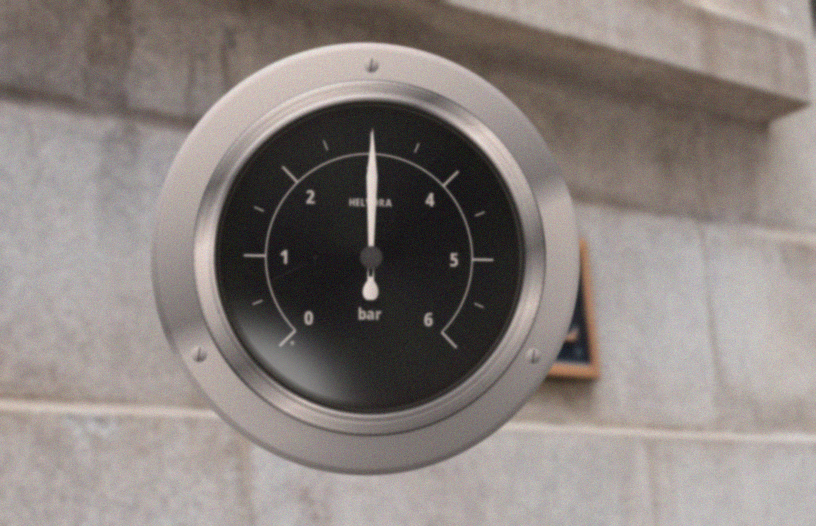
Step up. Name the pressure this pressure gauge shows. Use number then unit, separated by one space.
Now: 3 bar
